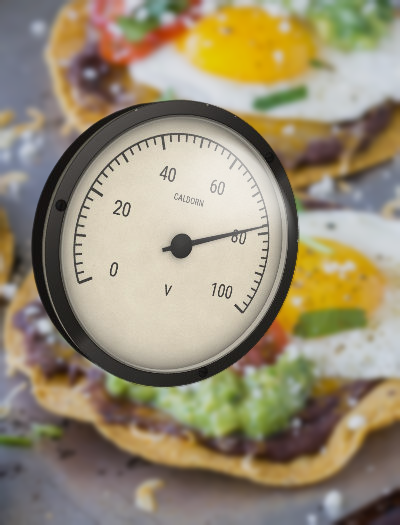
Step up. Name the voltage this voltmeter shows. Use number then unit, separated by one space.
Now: 78 V
